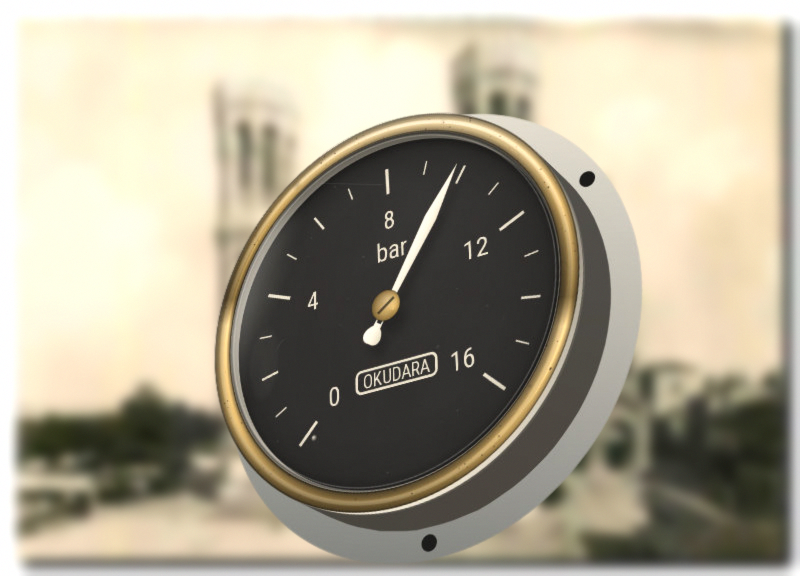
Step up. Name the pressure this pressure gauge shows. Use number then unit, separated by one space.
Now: 10 bar
